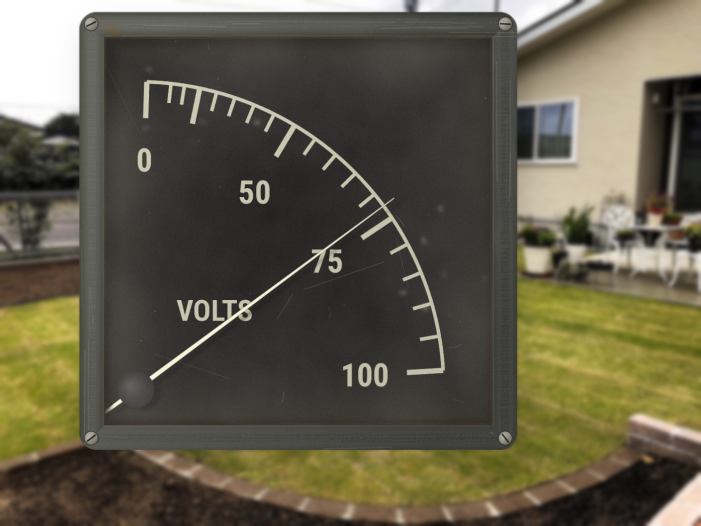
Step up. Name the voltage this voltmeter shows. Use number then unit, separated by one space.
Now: 72.5 V
